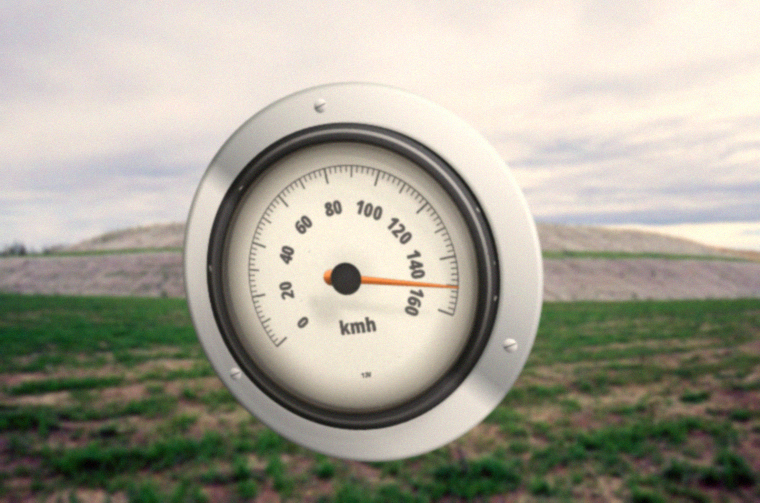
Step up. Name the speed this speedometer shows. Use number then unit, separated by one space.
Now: 150 km/h
